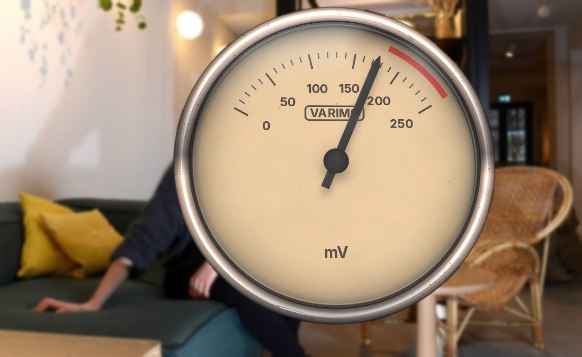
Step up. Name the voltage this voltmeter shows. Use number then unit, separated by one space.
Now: 175 mV
